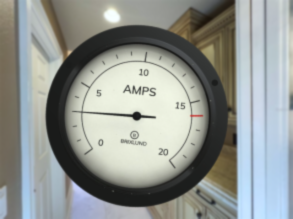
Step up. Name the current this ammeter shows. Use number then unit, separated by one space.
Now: 3 A
